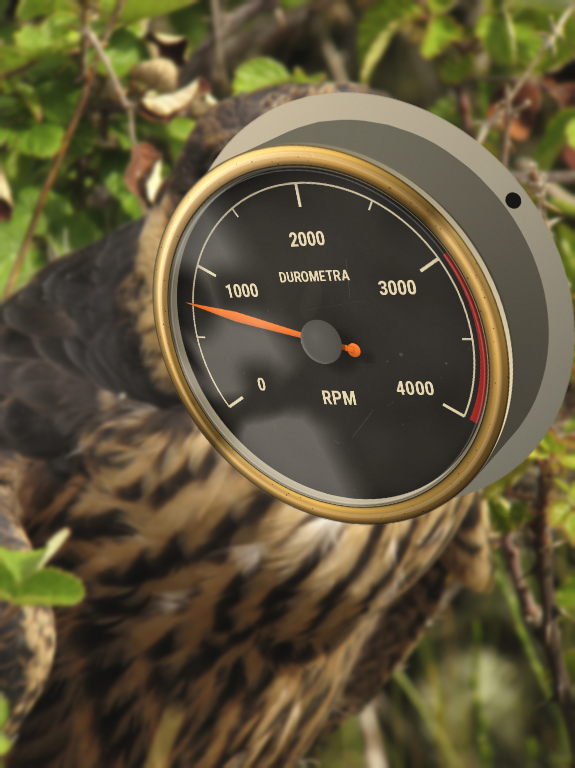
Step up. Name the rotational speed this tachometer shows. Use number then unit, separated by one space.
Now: 750 rpm
